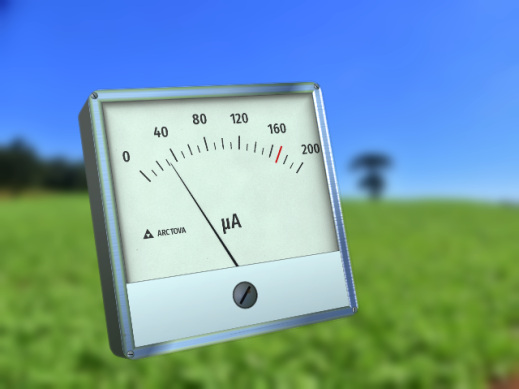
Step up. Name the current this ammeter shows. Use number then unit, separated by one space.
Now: 30 µA
